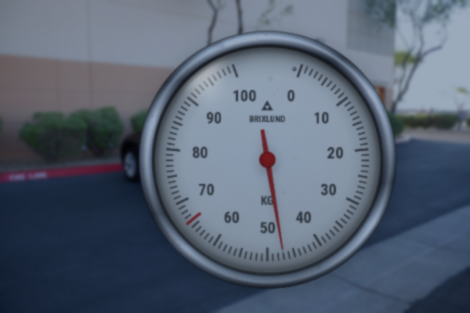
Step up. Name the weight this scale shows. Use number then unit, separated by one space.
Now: 47 kg
